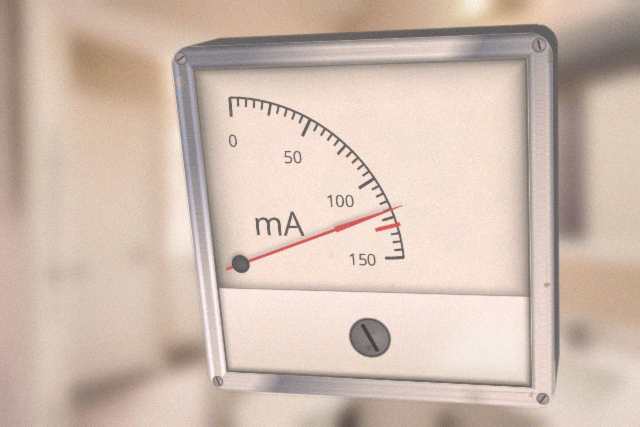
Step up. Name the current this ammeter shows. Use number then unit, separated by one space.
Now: 120 mA
